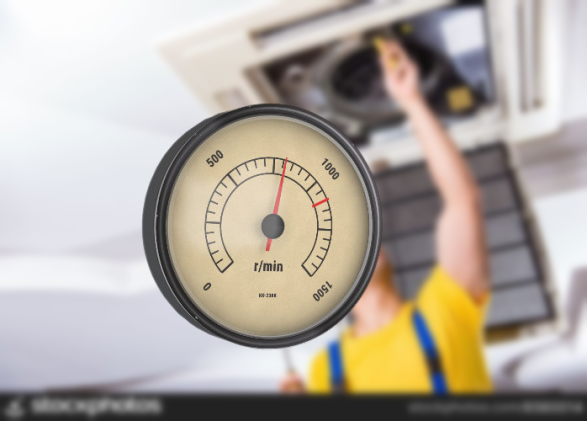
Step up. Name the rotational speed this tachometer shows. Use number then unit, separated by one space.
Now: 800 rpm
